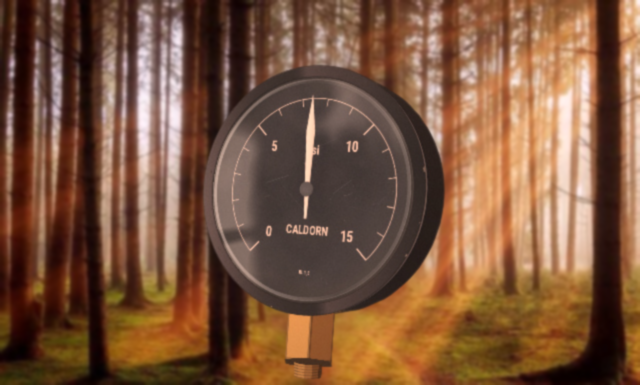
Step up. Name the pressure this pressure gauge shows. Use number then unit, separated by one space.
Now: 7.5 psi
